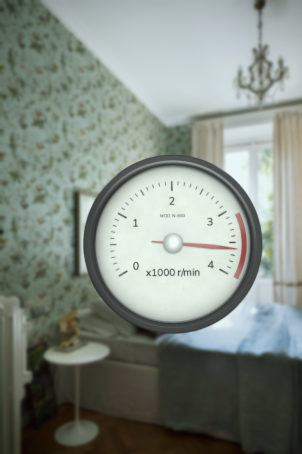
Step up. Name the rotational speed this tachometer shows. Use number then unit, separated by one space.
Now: 3600 rpm
